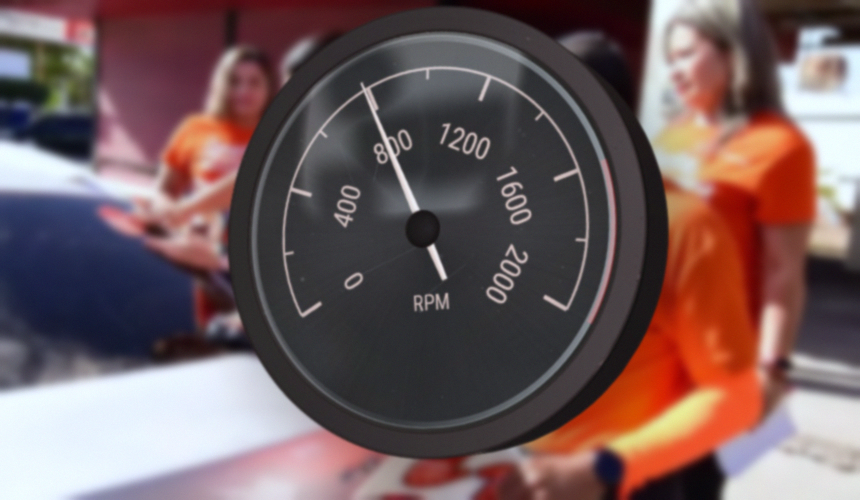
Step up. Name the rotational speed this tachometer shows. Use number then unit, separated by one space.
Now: 800 rpm
